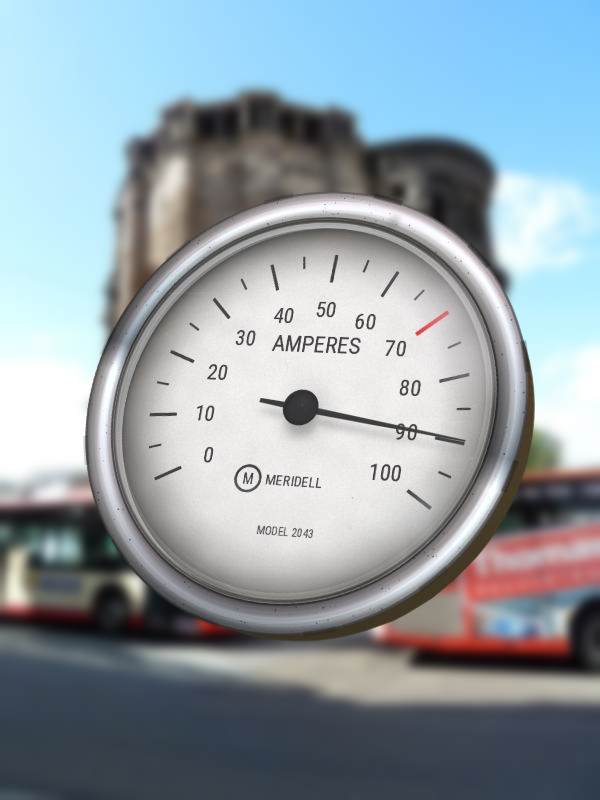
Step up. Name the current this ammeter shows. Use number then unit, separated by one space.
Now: 90 A
